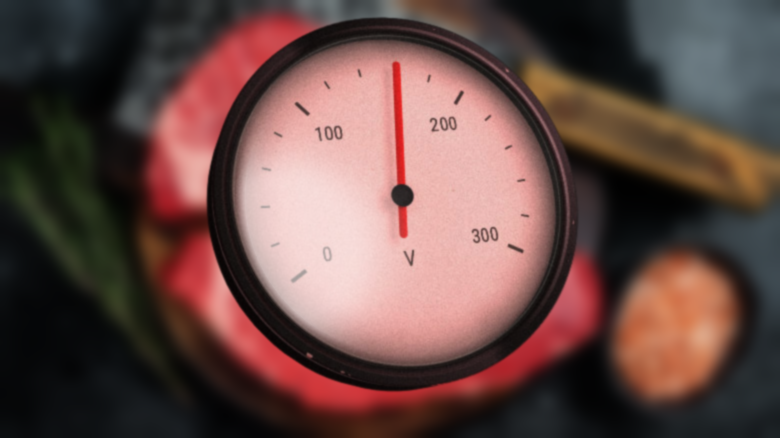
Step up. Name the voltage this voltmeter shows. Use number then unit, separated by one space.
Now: 160 V
